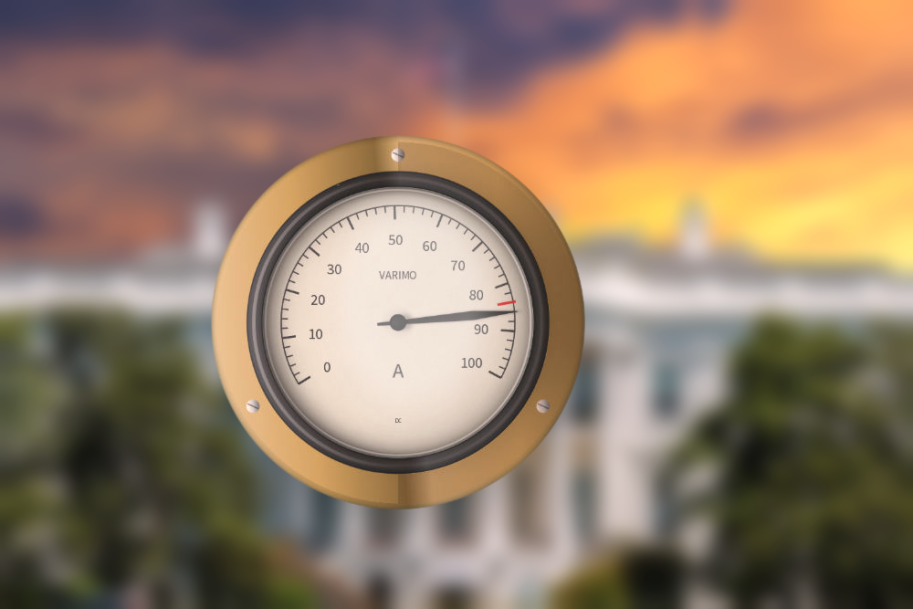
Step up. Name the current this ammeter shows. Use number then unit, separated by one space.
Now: 86 A
